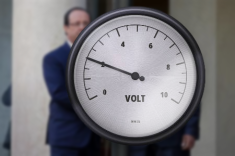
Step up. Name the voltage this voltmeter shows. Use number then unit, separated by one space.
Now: 2 V
